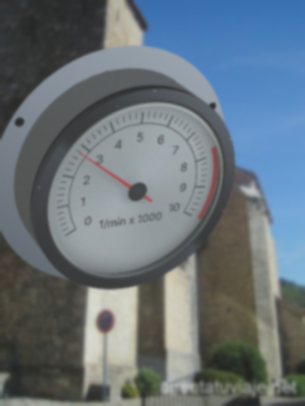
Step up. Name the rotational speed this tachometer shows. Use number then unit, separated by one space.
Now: 2800 rpm
